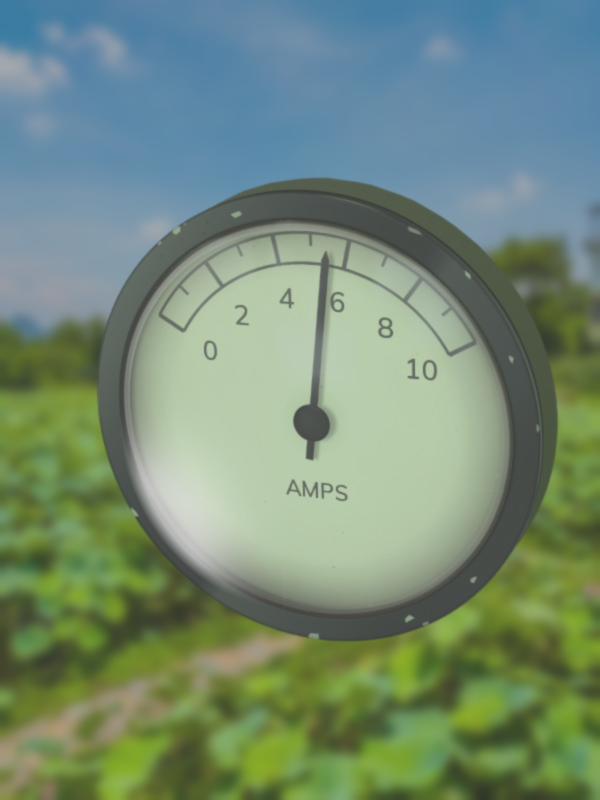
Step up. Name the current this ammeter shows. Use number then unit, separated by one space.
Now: 5.5 A
